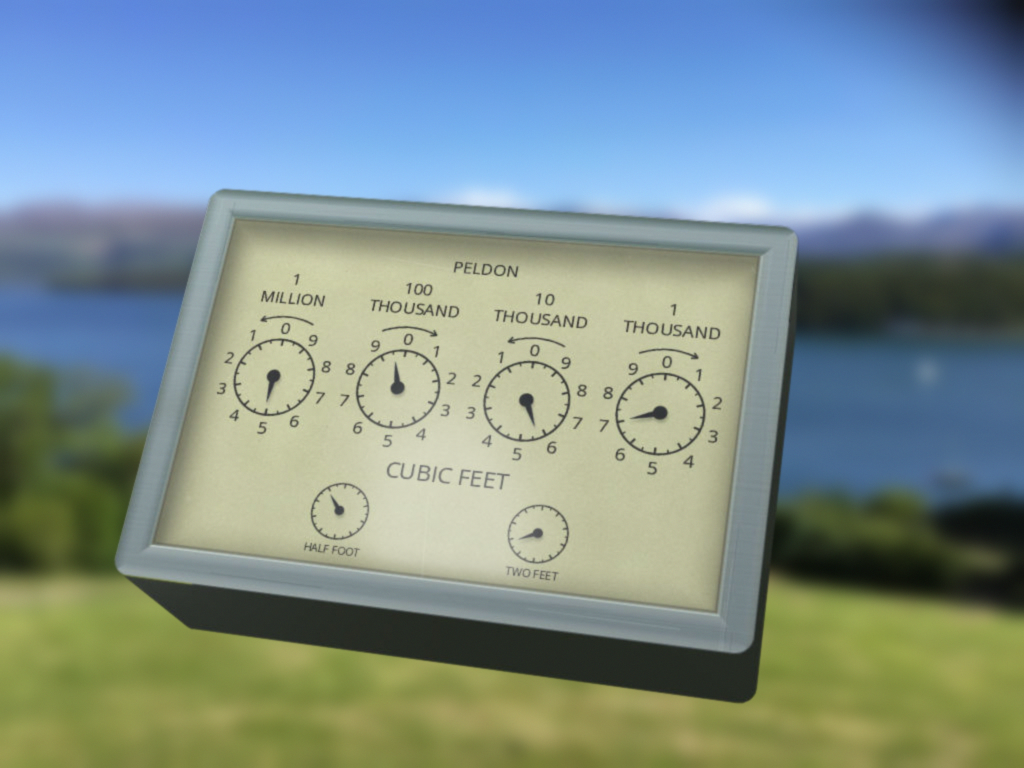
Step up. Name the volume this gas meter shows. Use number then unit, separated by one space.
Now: 495700 ft³
